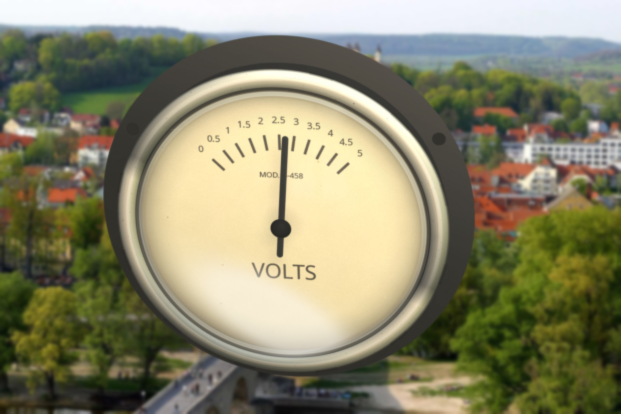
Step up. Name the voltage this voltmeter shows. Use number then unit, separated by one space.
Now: 2.75 V
